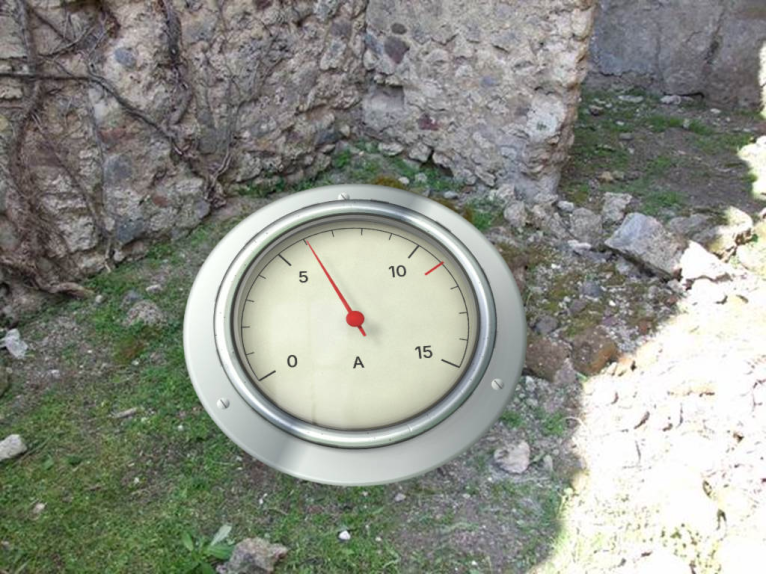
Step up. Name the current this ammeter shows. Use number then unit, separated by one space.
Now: 6 A
